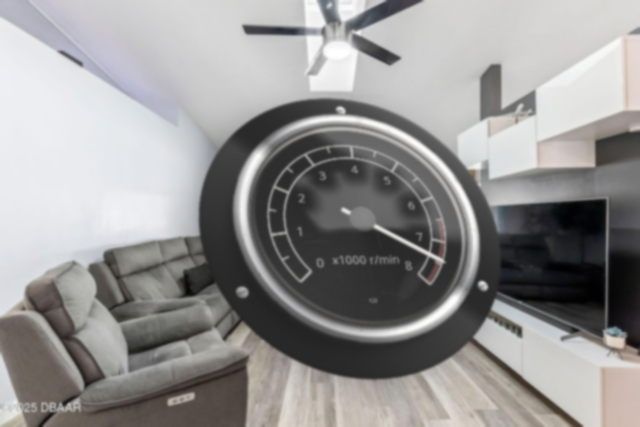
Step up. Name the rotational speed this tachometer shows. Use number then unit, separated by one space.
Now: 7500 rpm
